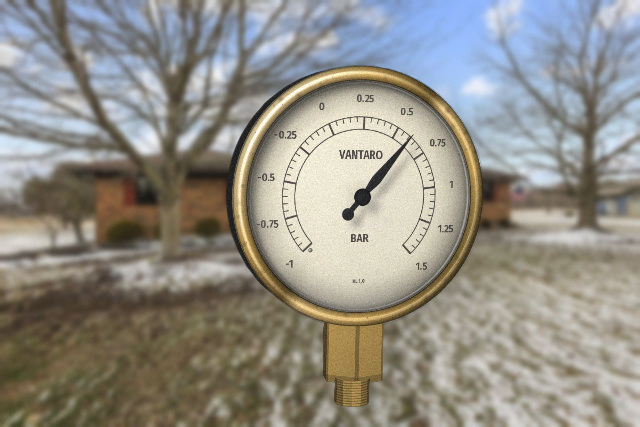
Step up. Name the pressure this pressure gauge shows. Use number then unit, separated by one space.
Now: 0.6 bar
